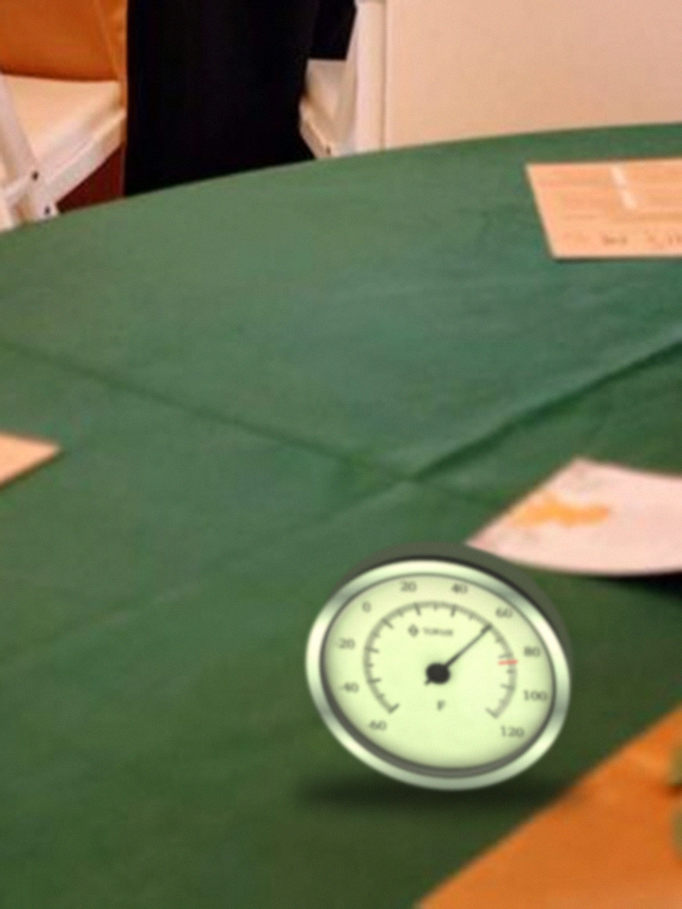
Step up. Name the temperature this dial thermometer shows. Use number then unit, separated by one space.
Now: 60 °F
